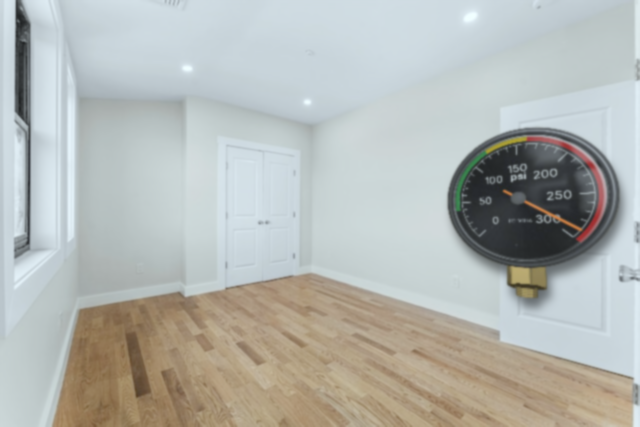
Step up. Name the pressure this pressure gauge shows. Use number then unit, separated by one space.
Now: 290 psi
